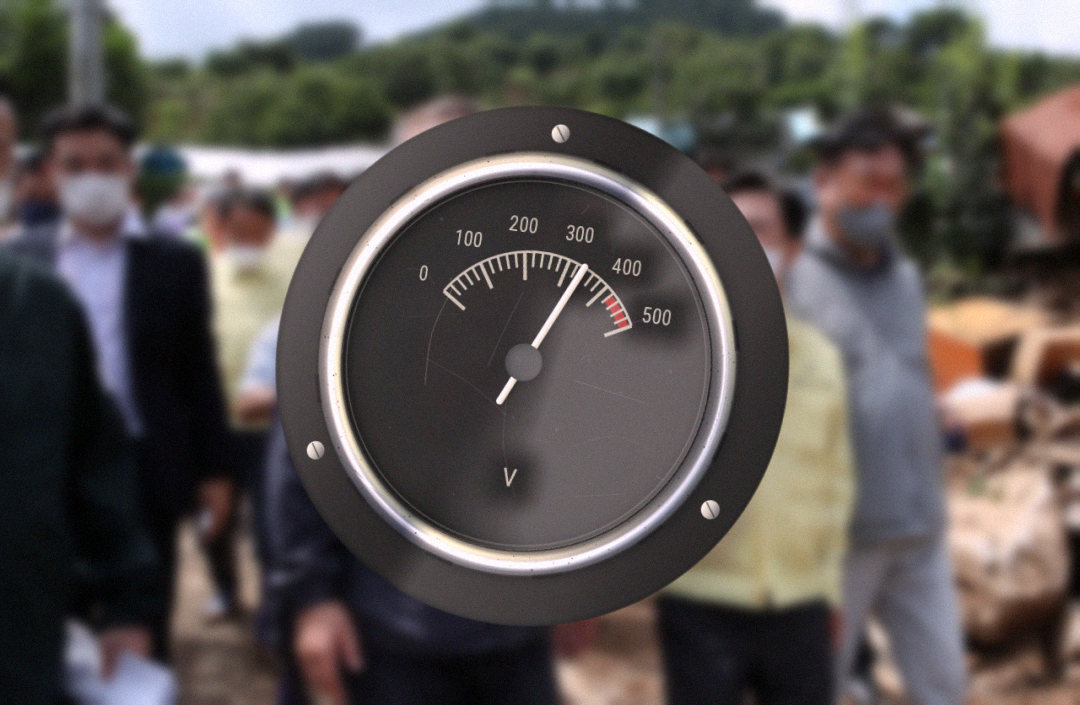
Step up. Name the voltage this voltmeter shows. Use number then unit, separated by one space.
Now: 340 V
